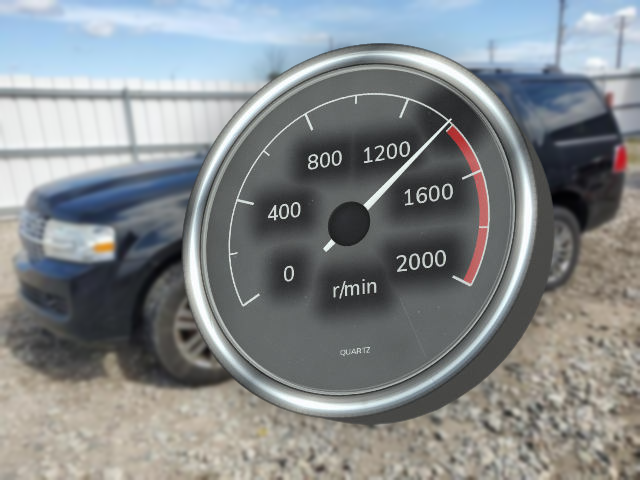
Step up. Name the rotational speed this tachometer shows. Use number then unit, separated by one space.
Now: 1400 rpm
